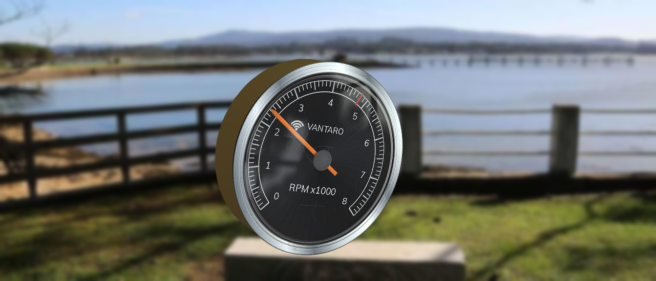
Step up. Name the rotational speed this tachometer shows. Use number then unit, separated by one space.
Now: 2300 rpm
